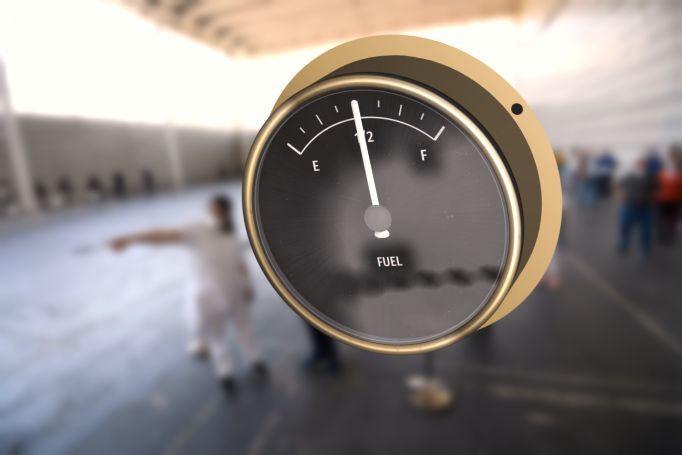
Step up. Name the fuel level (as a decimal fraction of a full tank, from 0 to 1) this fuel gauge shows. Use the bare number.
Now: 0.5
